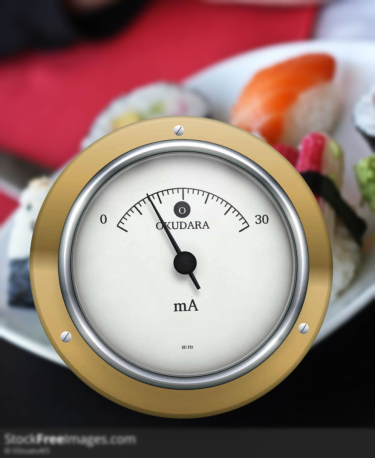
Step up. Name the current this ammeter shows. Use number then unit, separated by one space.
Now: 8 mA
